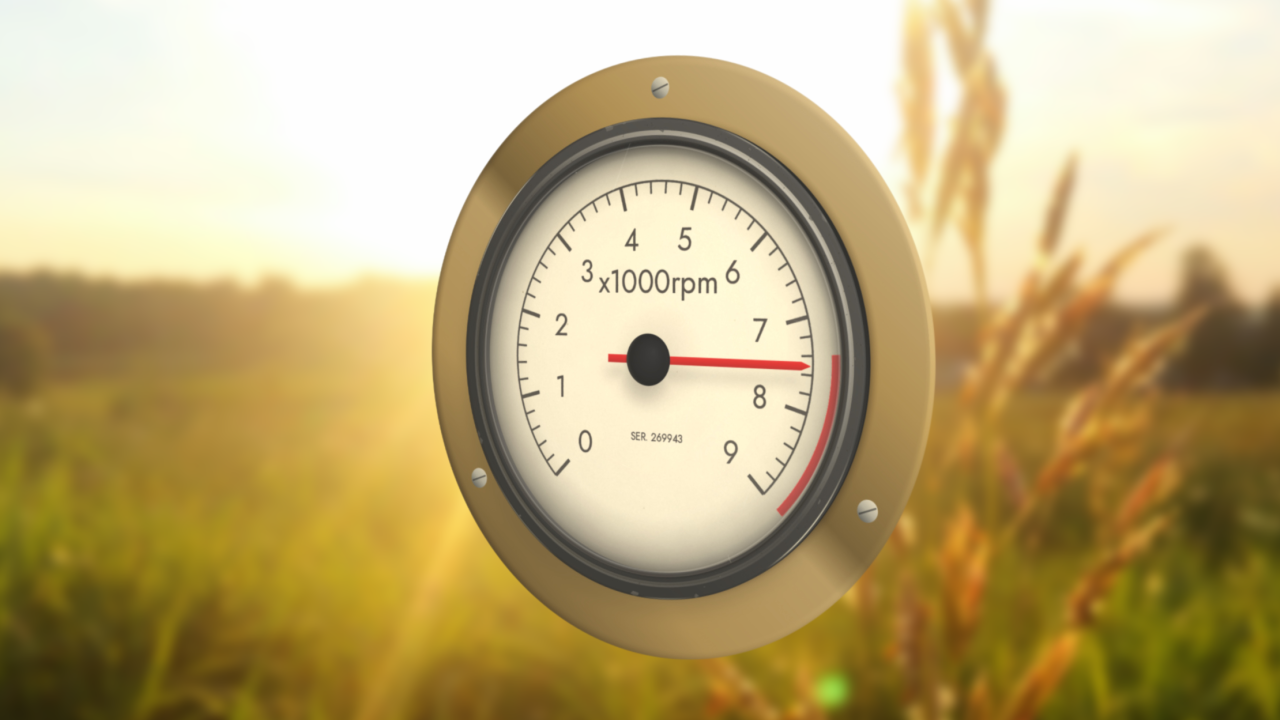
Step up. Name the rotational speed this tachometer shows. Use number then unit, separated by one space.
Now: 7500 rpm
